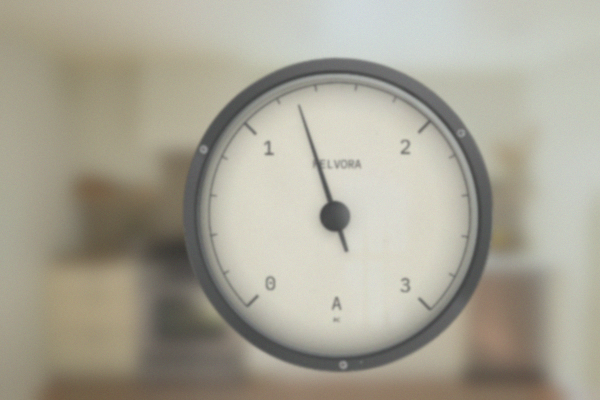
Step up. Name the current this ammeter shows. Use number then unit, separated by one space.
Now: 1.3 A
